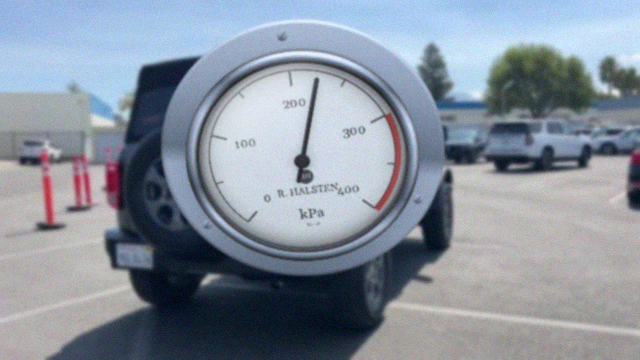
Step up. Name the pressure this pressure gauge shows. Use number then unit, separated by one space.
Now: 225 kPa
